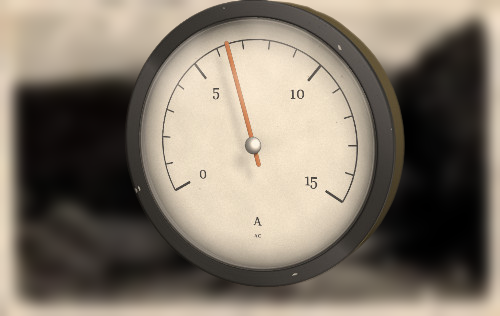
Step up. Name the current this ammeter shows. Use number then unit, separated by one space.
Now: 6.5 A
